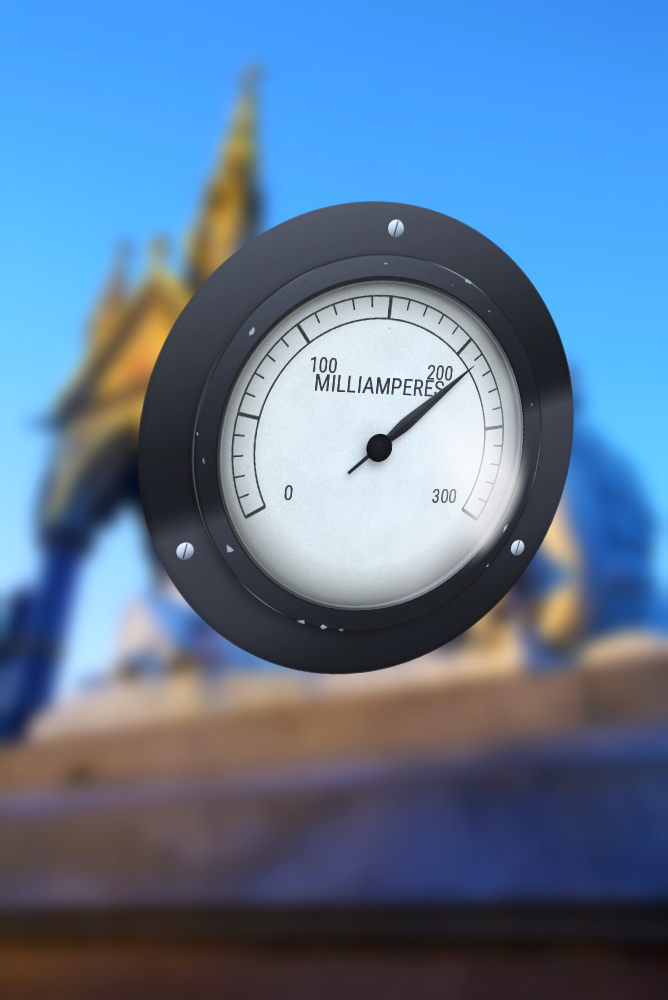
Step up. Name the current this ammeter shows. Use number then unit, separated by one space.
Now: 210 mA
